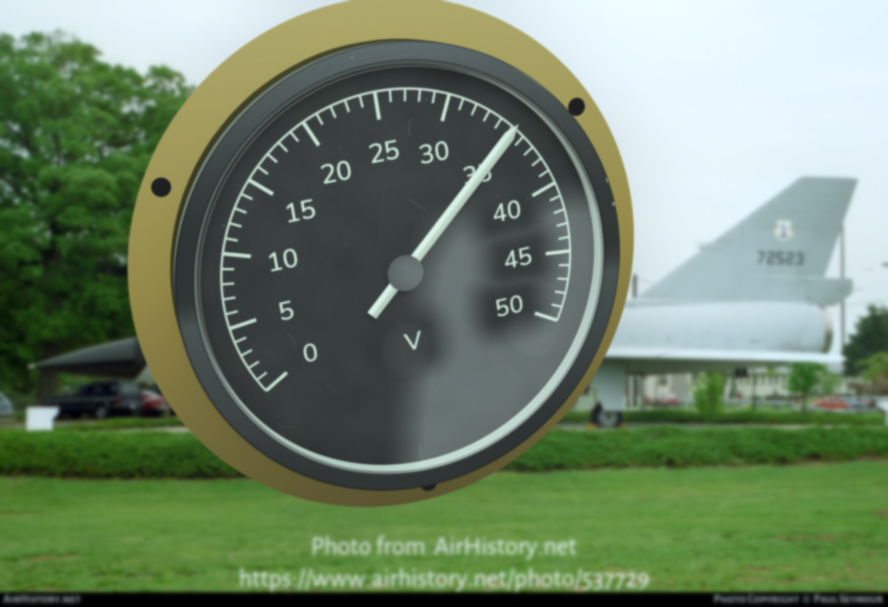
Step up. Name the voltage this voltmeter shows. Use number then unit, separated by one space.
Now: 35 V
